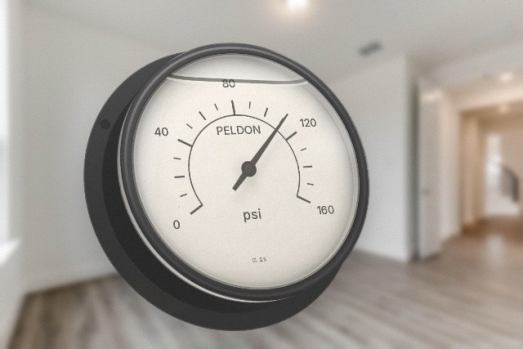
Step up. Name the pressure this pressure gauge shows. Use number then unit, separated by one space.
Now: 110 psi
